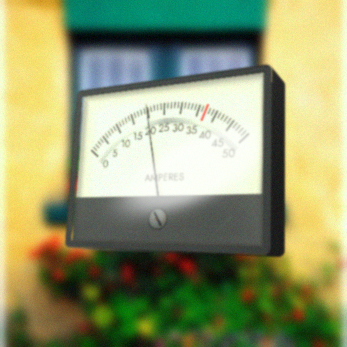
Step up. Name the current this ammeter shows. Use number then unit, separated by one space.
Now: 20 A
